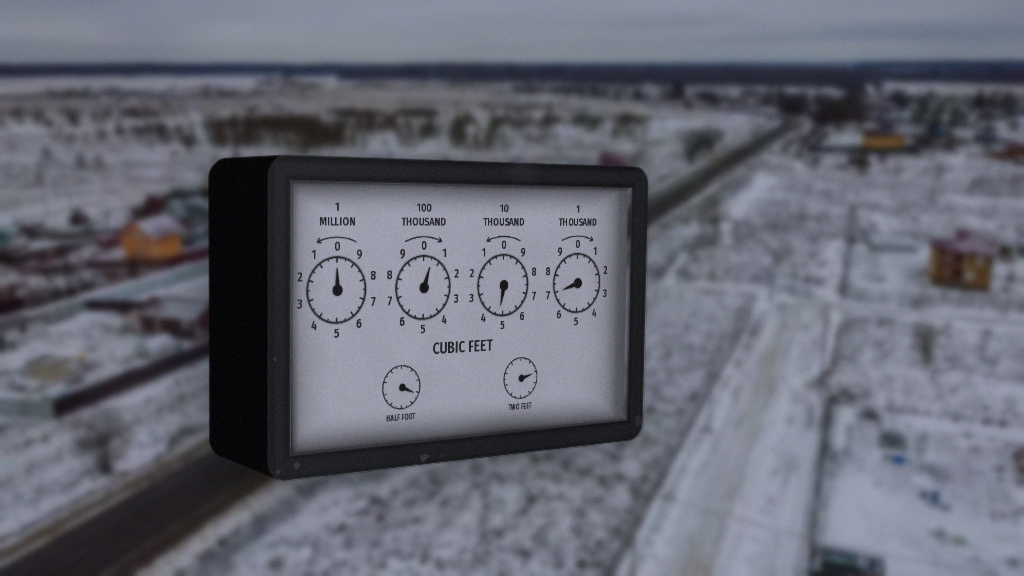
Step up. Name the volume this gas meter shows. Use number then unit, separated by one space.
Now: 4700 ft³
